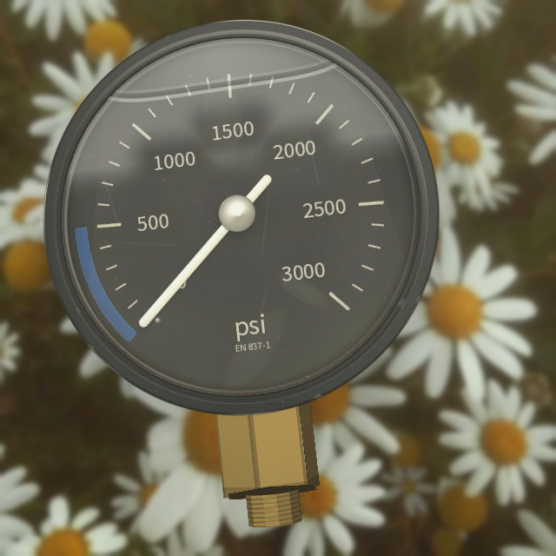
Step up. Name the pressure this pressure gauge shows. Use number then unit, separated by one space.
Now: 0 psi
